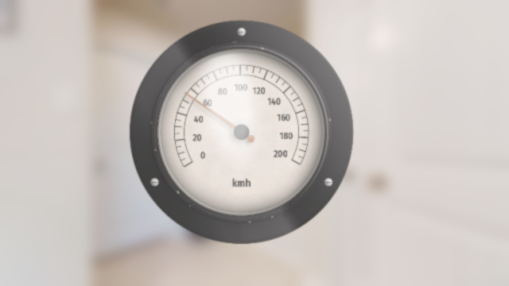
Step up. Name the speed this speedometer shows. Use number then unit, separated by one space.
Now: 55 km/h
